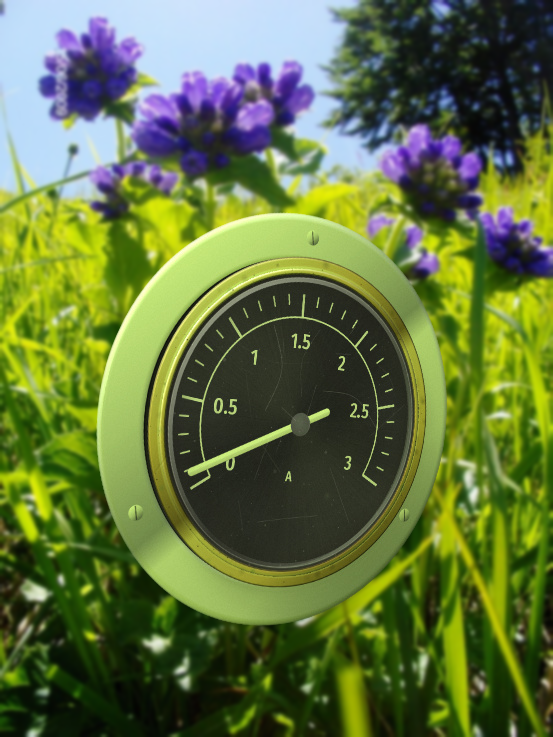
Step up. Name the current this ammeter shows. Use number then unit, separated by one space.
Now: 0.1 A
